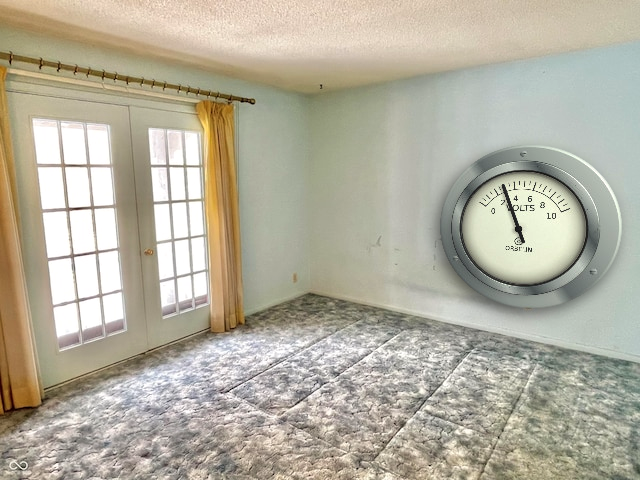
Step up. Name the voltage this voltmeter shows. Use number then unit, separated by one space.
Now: 3 V
